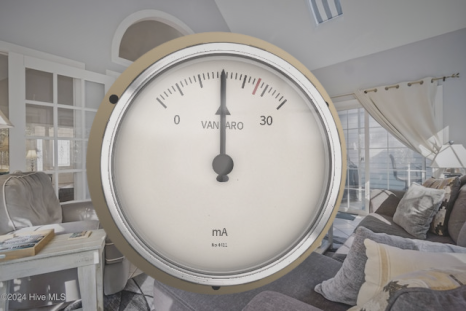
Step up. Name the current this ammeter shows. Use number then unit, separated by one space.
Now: 15 mA
